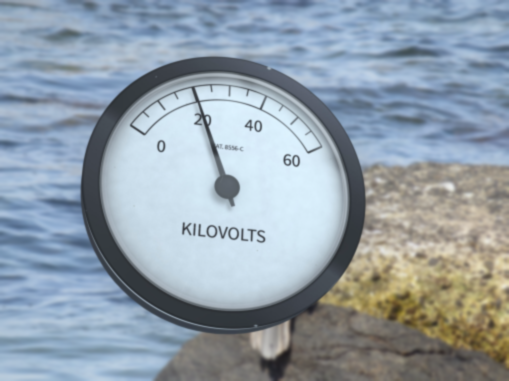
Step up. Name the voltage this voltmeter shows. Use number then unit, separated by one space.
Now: 20 kV
